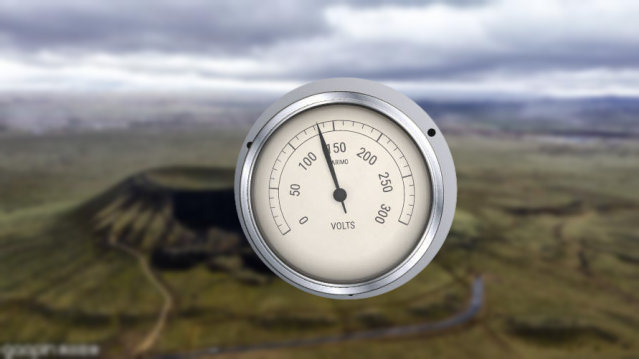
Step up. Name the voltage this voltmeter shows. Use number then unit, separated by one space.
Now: 135 V
